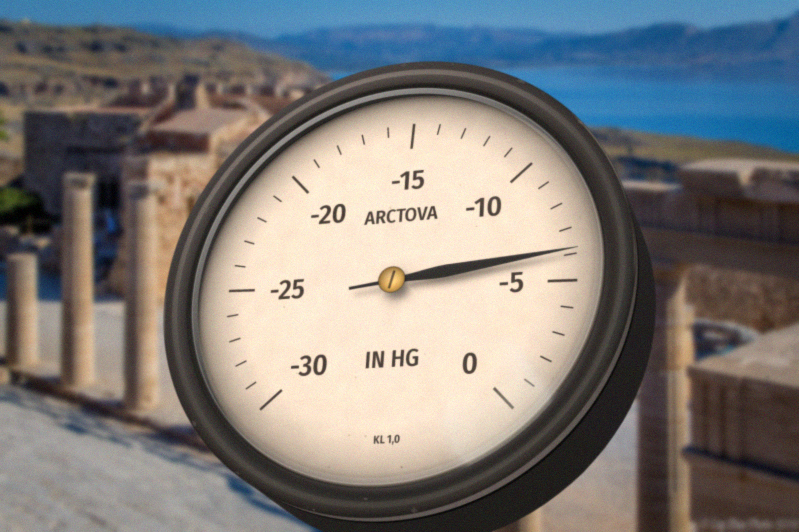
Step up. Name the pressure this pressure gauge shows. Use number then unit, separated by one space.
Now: -6 inHg
